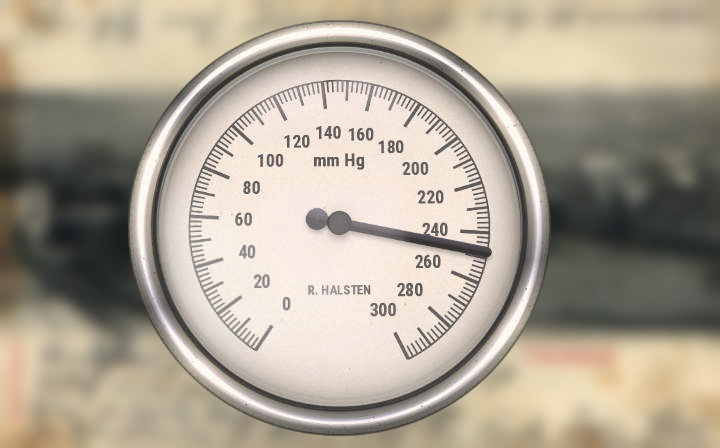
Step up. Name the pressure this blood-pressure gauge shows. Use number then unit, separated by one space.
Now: 248 mmHg
